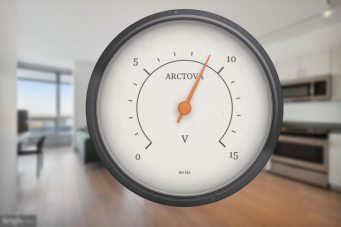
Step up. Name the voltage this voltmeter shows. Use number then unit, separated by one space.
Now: 9 V
